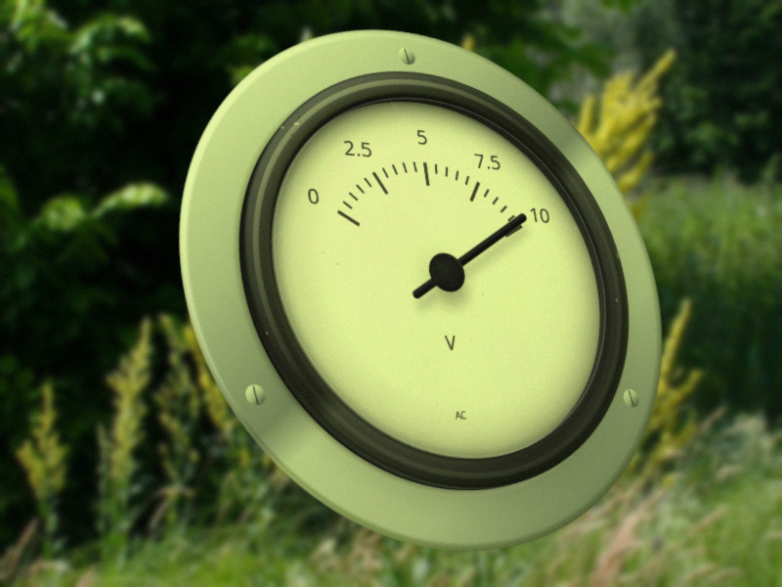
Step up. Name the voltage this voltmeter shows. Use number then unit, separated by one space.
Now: 9.75 V
